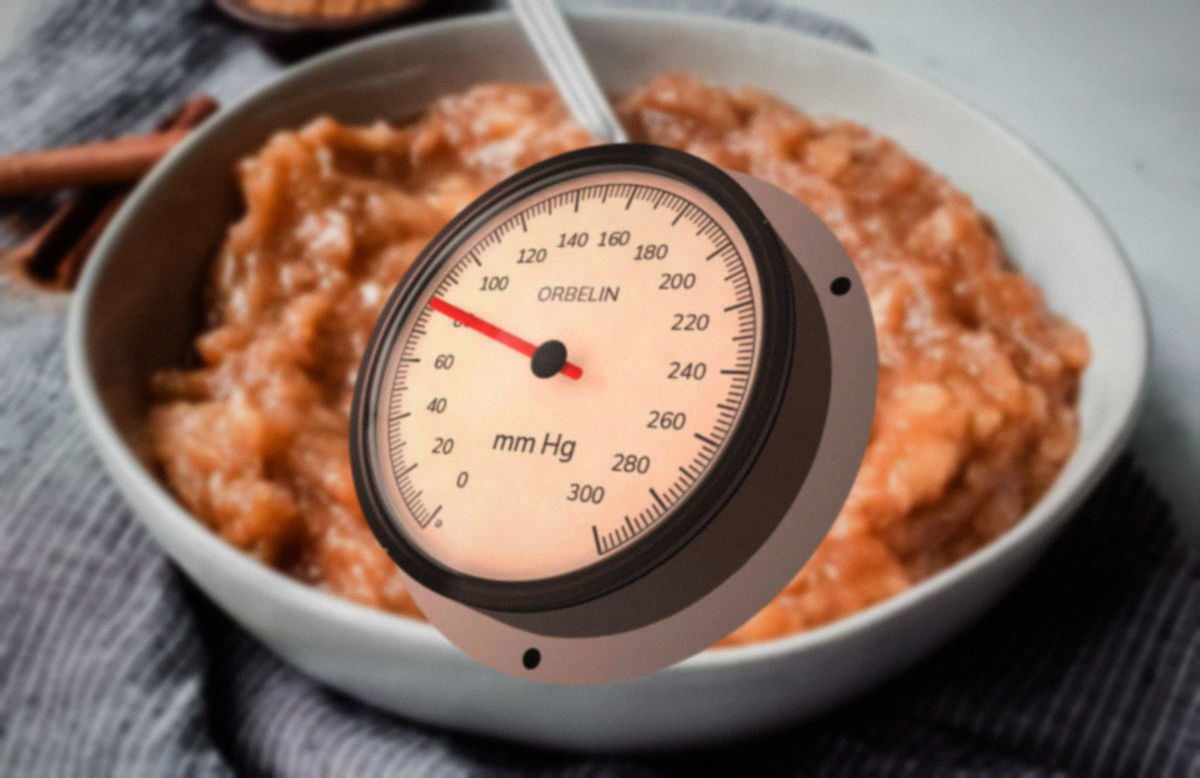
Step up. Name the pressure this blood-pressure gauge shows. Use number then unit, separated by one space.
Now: 80 mmHg
